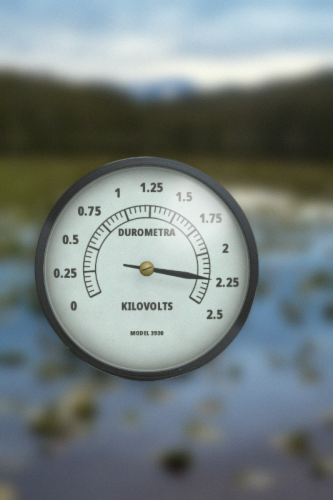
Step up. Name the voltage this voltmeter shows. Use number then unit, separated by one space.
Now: 2.25 kV
